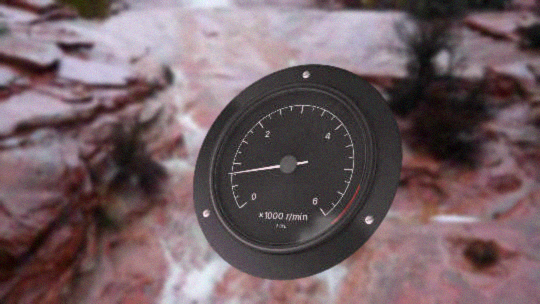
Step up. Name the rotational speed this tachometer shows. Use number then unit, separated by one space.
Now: 750 rpm
